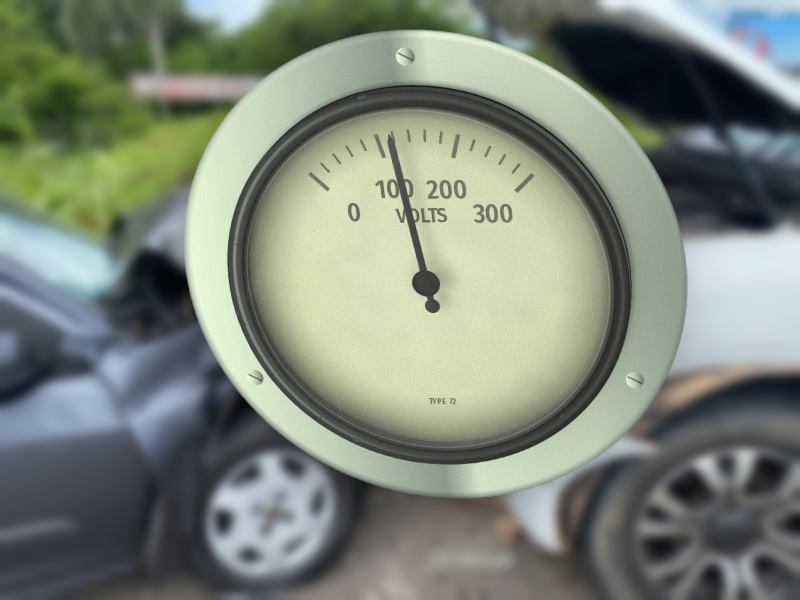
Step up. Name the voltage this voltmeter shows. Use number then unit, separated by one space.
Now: 120 V
